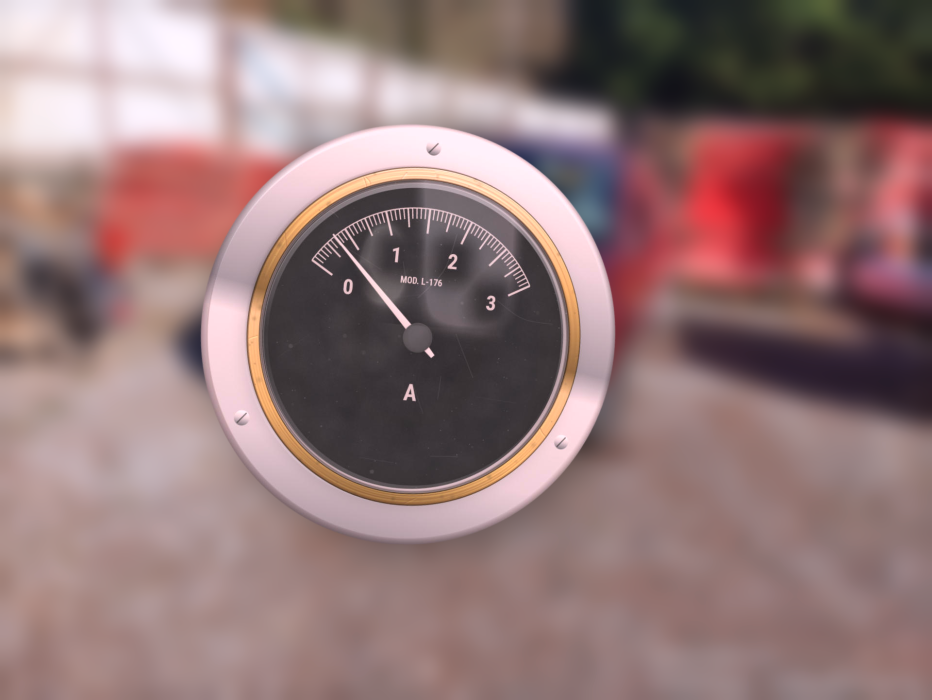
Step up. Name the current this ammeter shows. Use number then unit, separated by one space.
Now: 0.35 A
